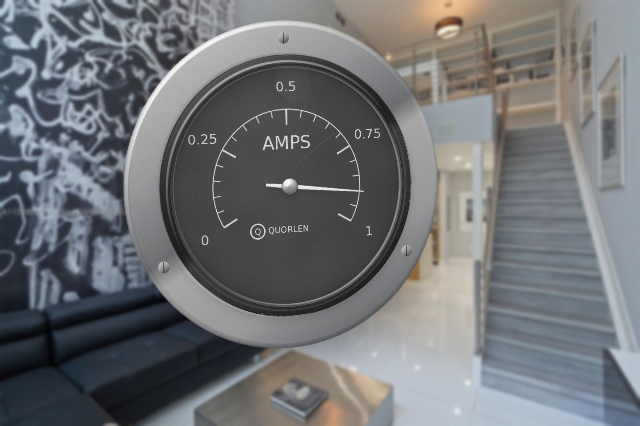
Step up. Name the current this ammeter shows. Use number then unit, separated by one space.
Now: 0.9 A
